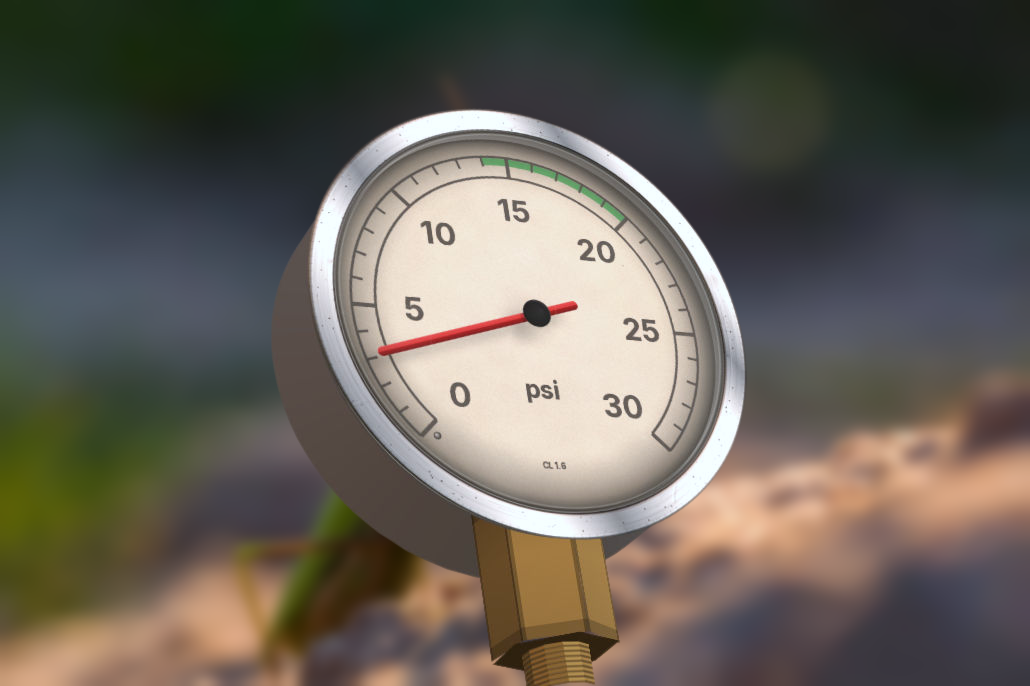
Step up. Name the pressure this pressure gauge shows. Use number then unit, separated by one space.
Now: 3 psi
